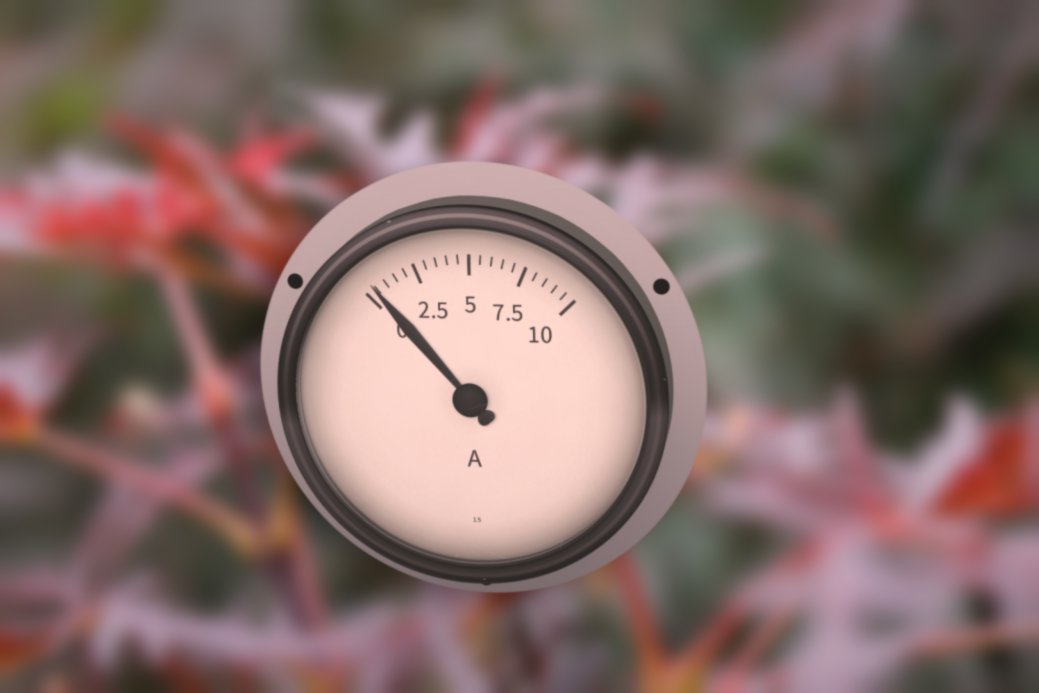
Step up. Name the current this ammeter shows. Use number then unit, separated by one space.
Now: 0.5 A
